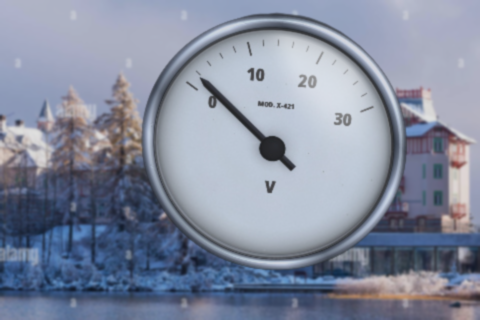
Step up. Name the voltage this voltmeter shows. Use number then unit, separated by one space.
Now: 2 V
